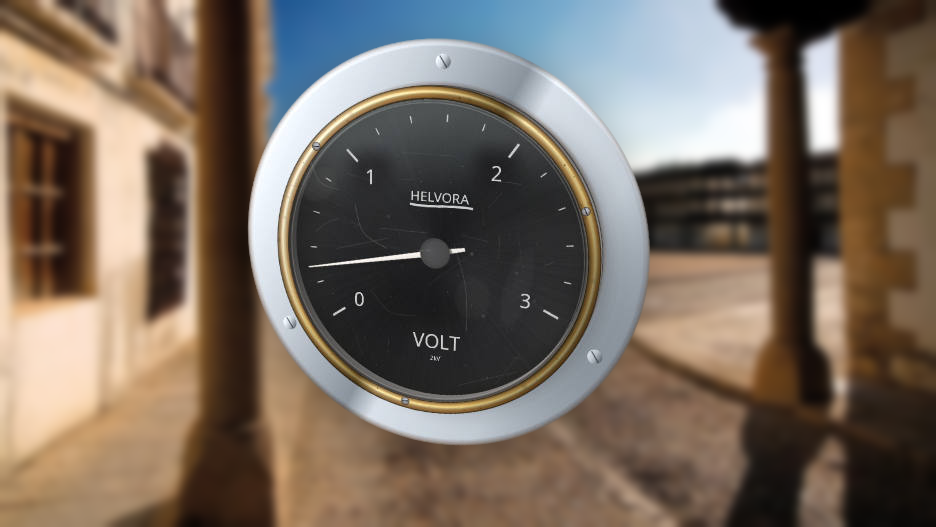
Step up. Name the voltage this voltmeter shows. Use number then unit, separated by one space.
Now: 0.3 V
